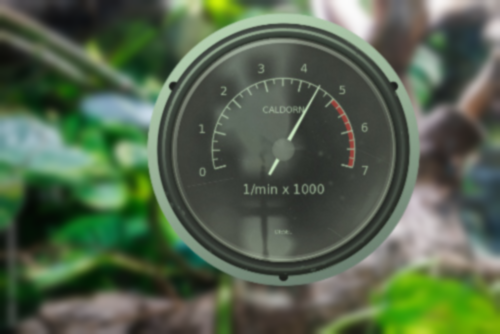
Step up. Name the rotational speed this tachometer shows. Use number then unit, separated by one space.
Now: 4500 rpm
